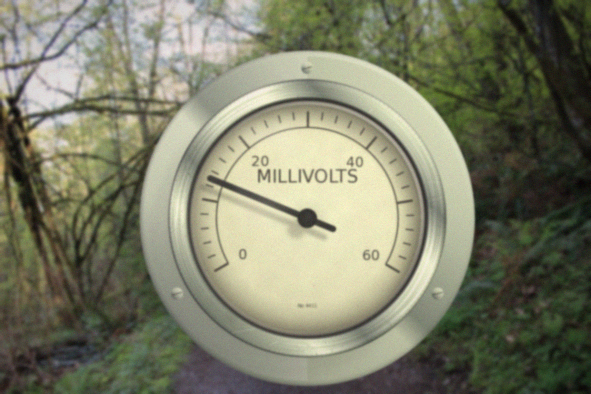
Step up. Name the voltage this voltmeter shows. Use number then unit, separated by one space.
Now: 13 mV
